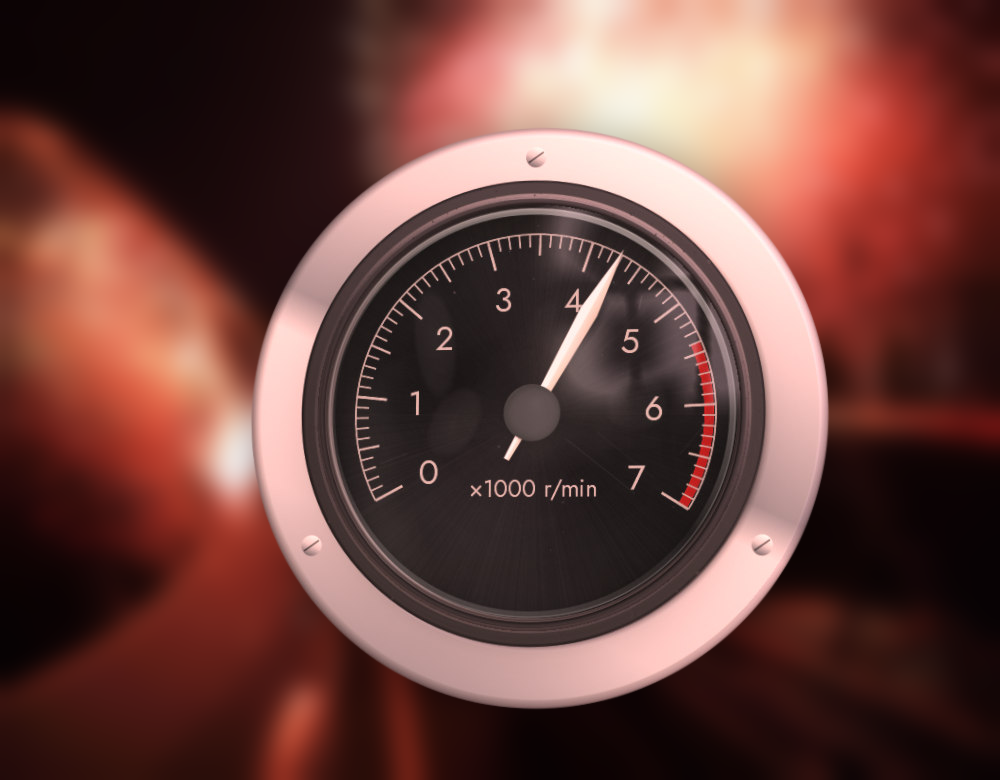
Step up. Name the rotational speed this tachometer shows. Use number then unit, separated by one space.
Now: 4300 rpm
